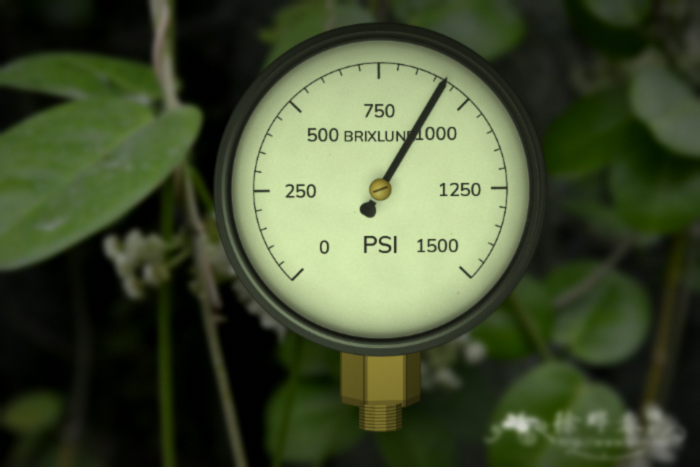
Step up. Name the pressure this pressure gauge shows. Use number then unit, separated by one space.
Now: 925 psi
